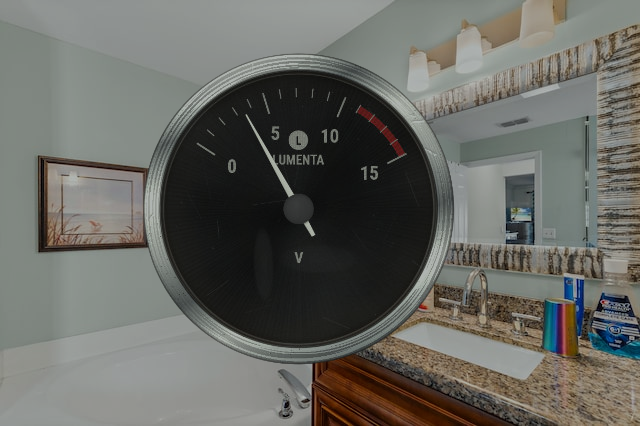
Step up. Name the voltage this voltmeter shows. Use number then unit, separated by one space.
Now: 3.5 V
